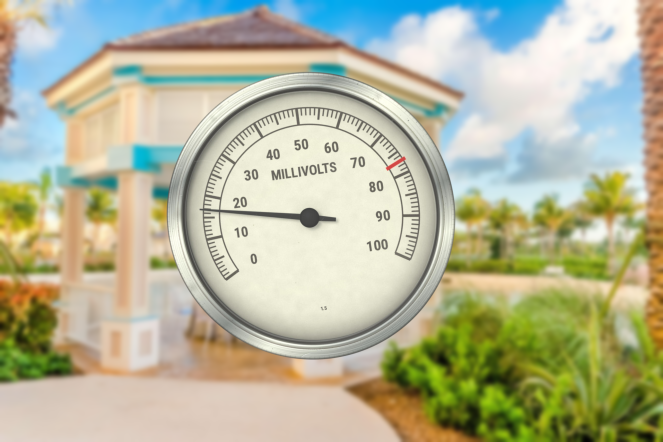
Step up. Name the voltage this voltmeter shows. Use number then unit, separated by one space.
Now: 17 mV
